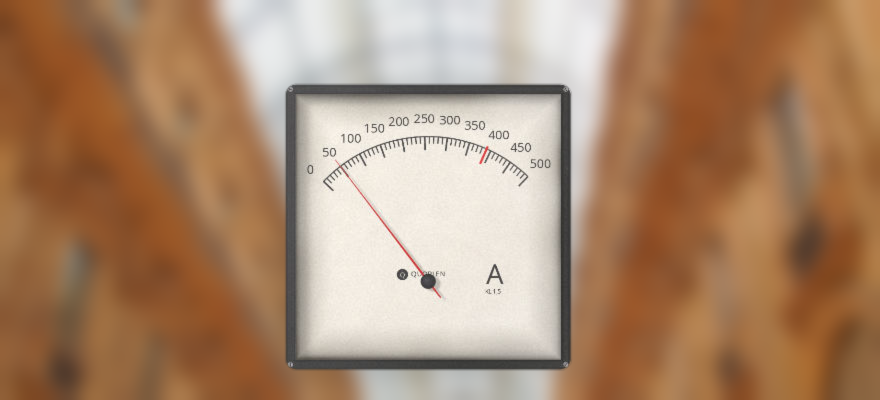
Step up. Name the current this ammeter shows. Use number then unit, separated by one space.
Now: 50 A
